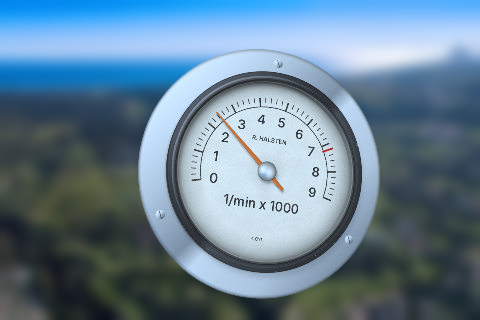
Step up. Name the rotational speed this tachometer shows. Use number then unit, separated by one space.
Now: 2400 rpm
